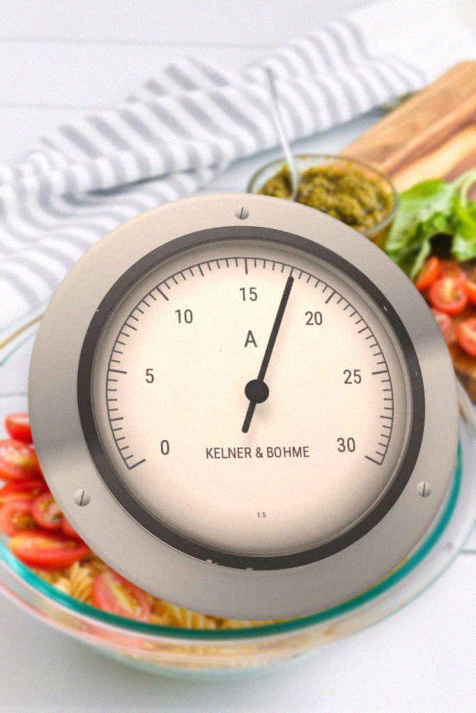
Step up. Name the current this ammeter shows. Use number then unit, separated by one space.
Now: 17.5 A
